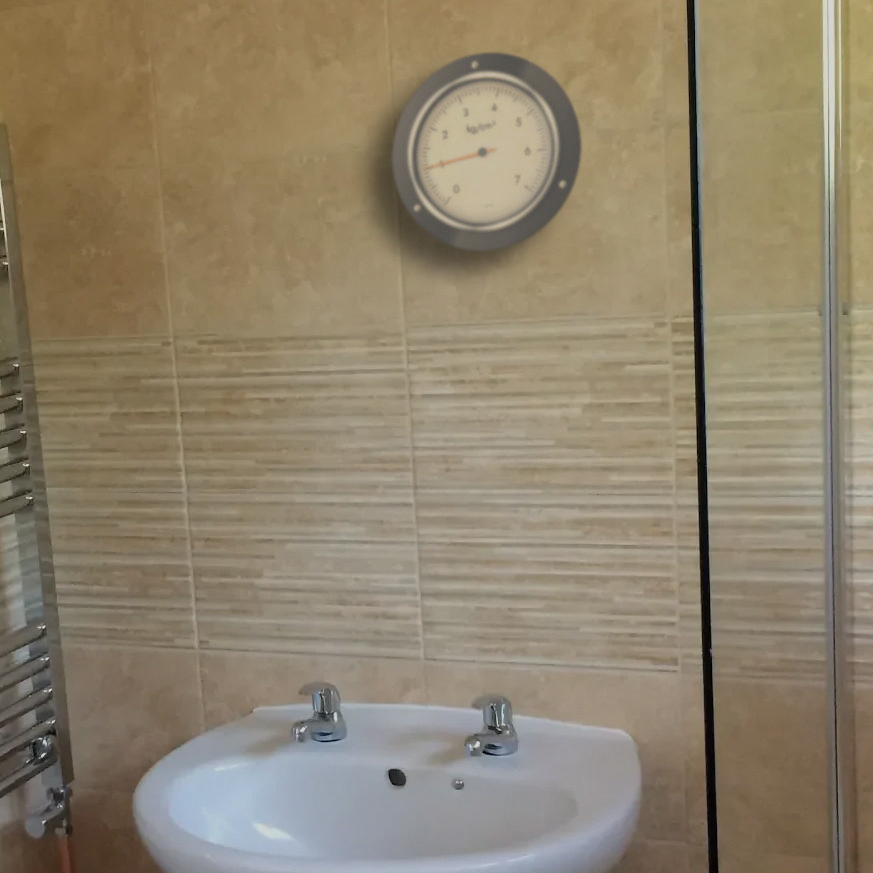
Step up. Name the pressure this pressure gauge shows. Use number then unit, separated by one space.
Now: 1 kg/cm²
